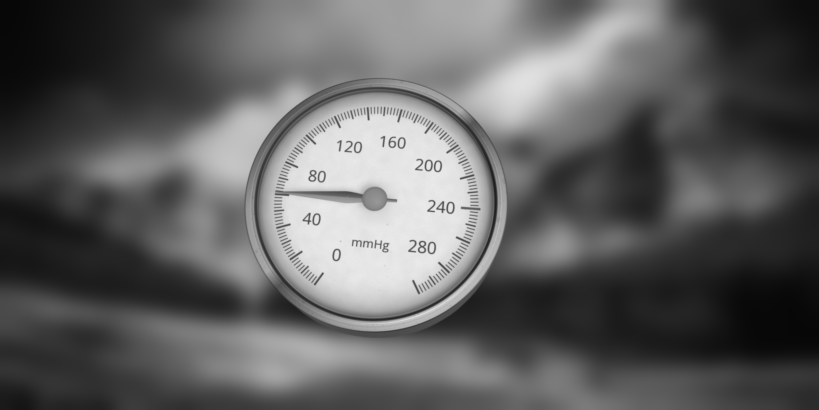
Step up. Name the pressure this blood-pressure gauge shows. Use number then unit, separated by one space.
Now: 60 mmHg
